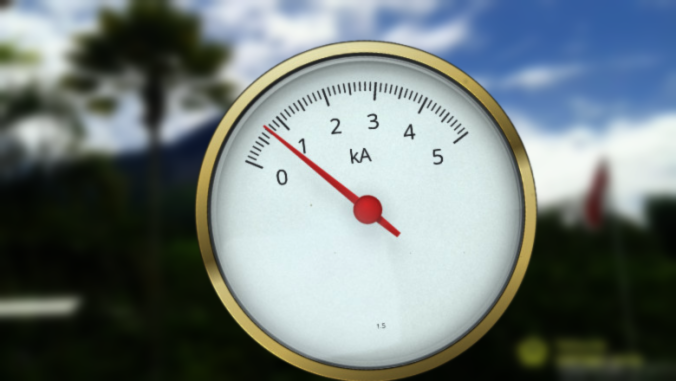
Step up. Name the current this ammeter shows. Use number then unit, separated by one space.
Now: 0.7 kA
